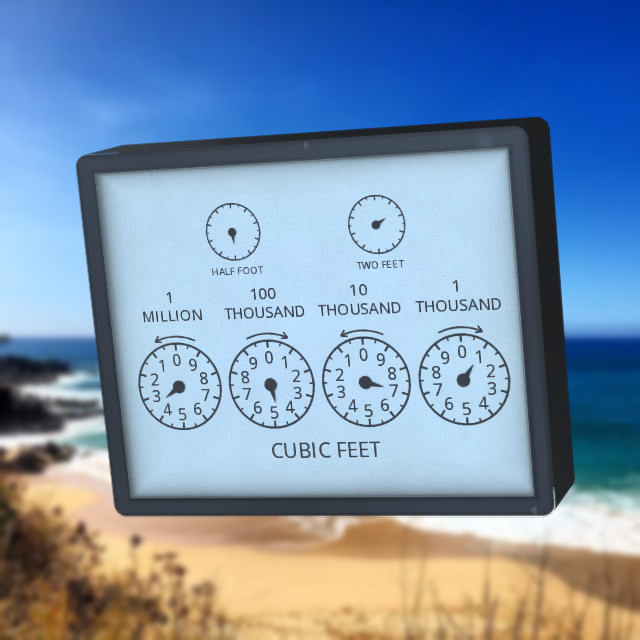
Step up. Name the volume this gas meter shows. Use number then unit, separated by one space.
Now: 347100 ft³
